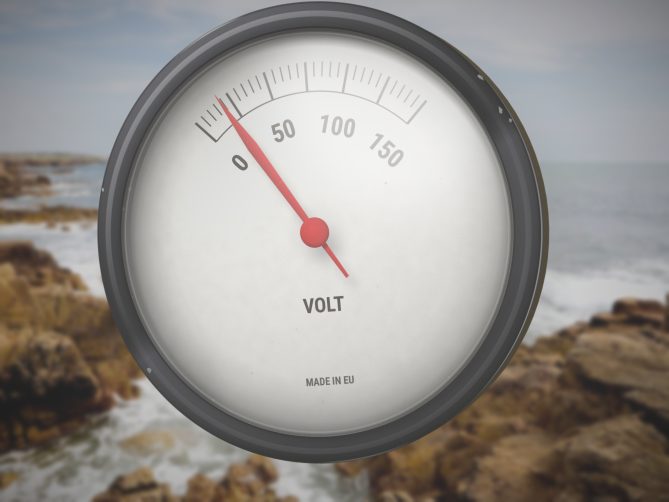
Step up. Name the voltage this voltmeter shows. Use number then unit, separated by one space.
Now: 20 V
